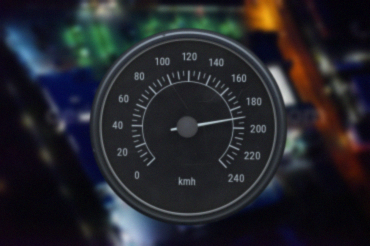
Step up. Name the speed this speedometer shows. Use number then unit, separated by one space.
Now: 190 km/h
